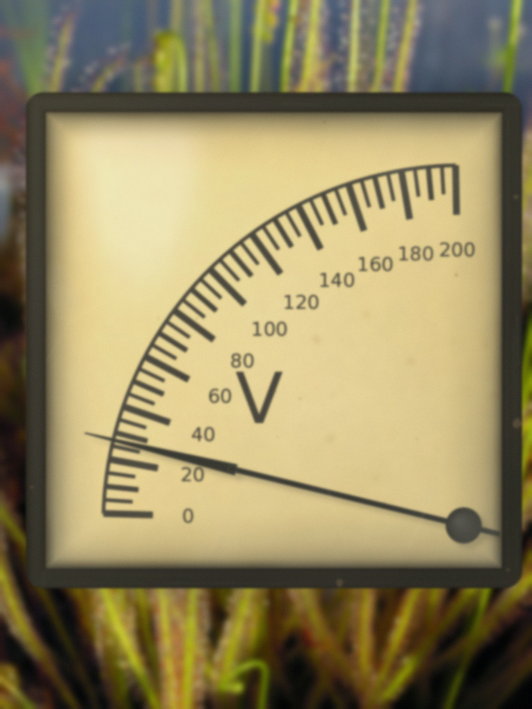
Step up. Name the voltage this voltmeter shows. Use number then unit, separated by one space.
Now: 27.5 V
